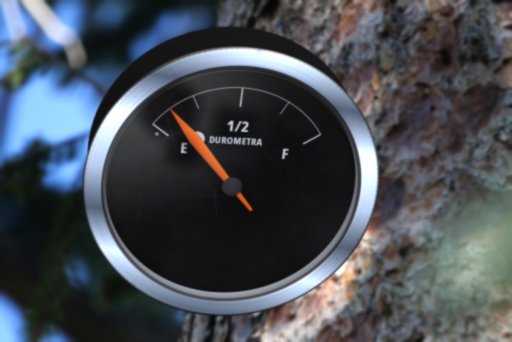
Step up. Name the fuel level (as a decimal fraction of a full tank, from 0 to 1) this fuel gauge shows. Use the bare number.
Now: 0.125
